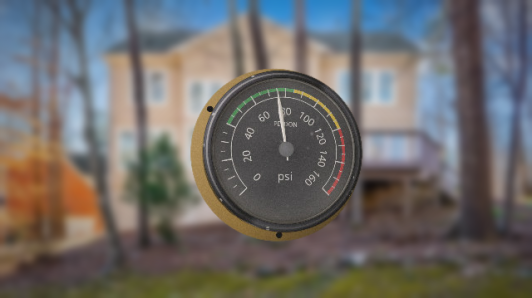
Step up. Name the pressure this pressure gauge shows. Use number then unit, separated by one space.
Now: 75 psi
